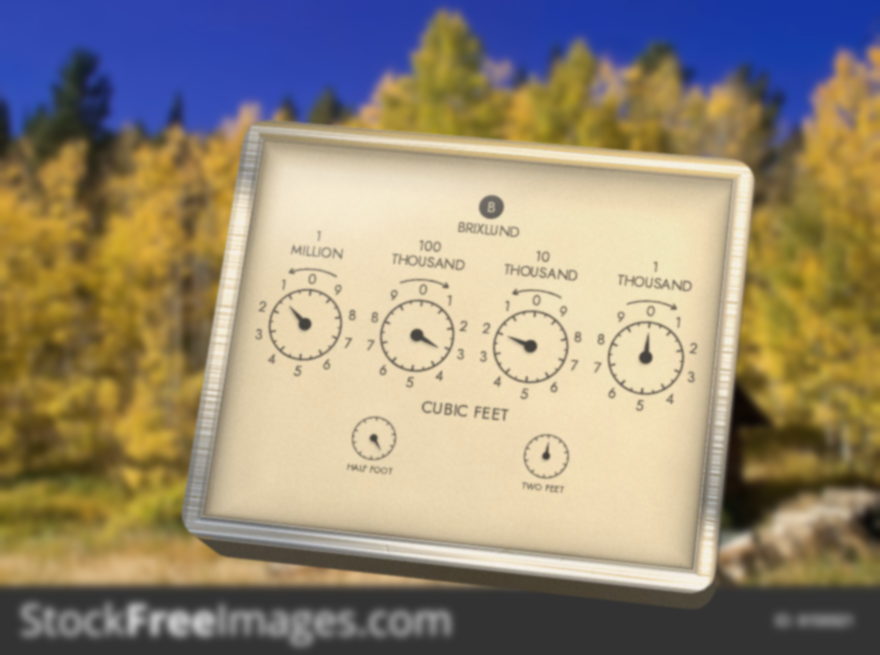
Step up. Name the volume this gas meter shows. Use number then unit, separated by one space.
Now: 132000 ft³
